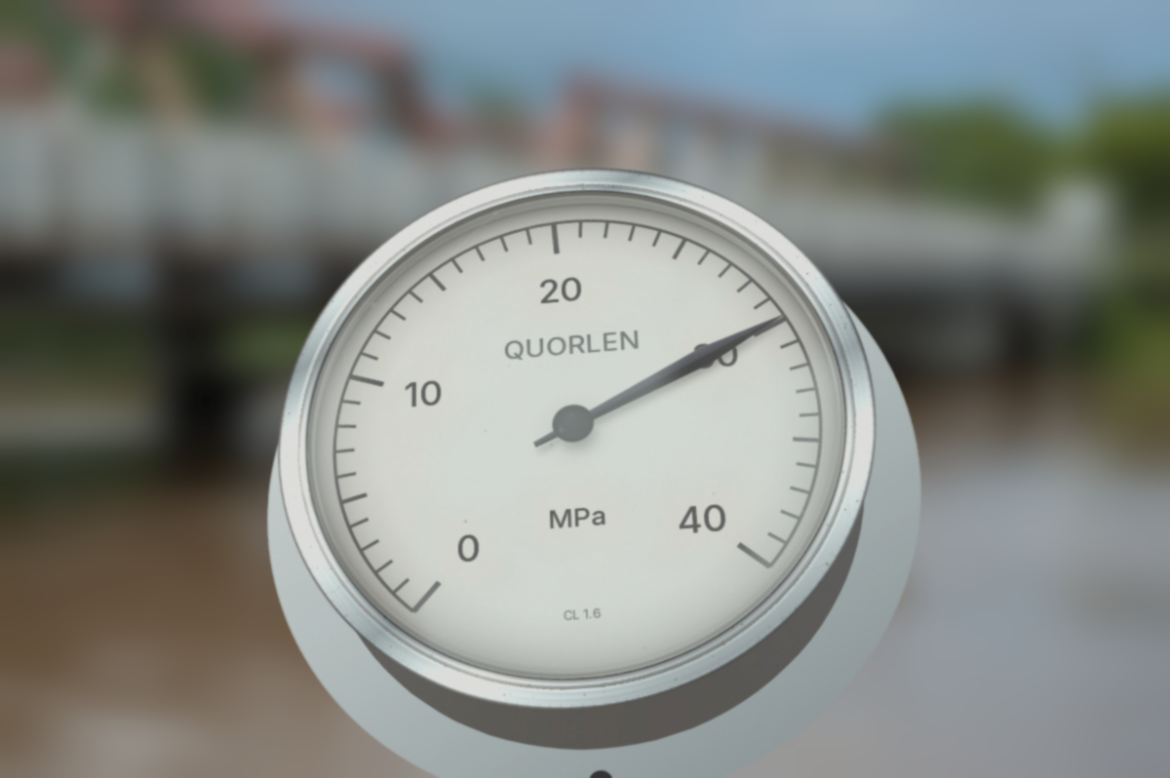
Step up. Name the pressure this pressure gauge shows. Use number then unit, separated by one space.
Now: 30 MPa
